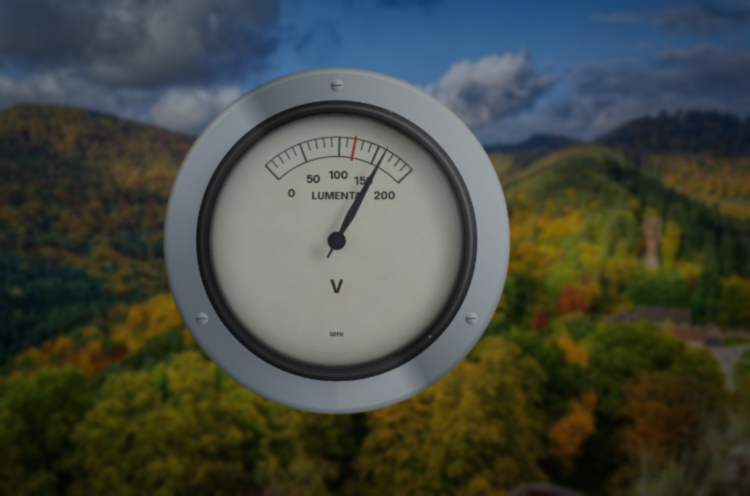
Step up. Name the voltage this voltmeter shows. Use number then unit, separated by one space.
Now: 160 V
